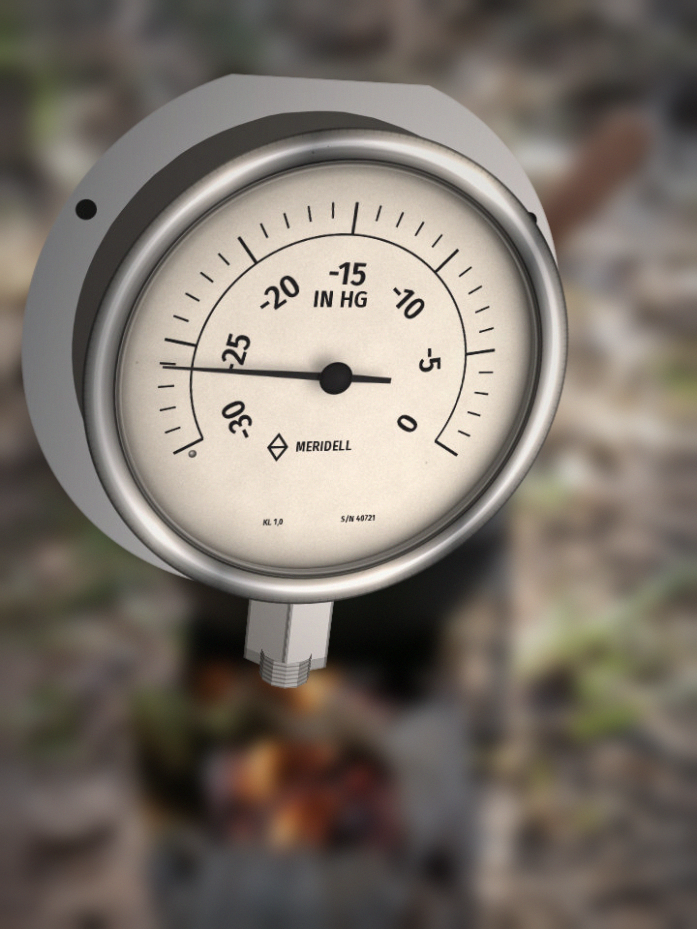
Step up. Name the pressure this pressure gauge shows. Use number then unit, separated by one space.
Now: -26 inHg
